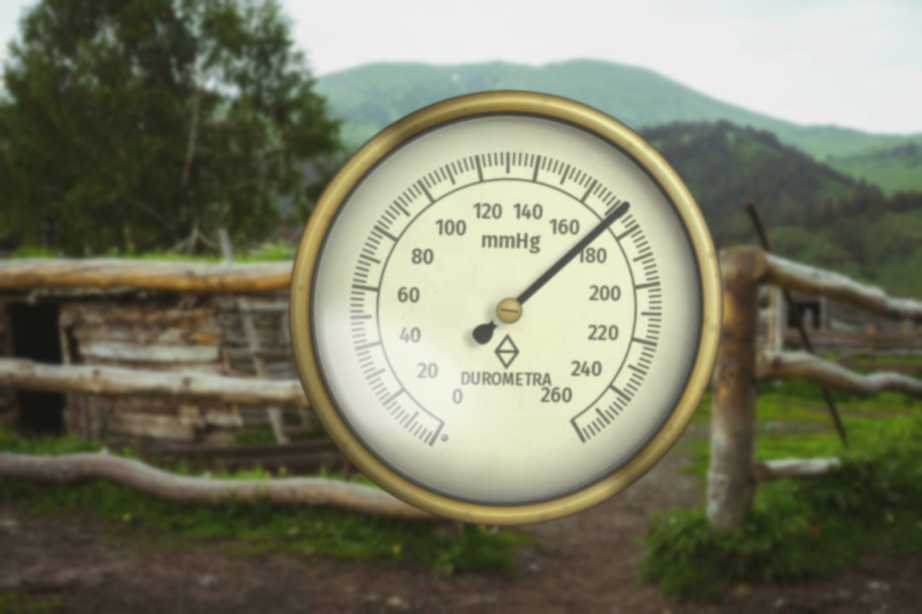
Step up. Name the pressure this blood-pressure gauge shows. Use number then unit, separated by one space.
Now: 172 mmHg
